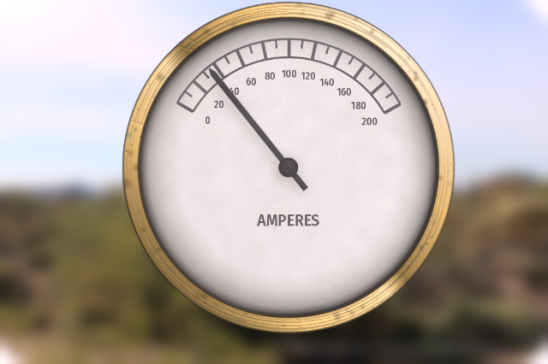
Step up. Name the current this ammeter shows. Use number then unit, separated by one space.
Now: 35 A
